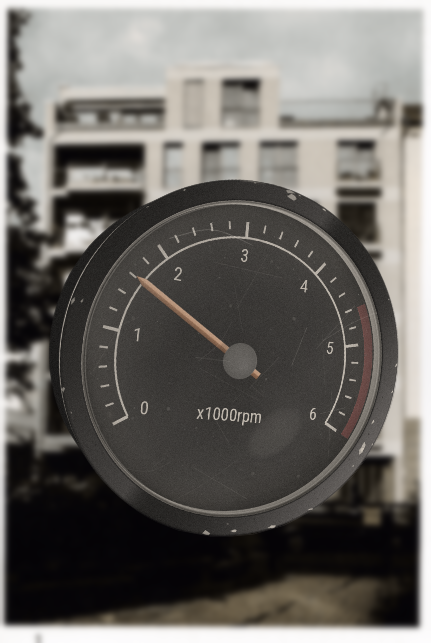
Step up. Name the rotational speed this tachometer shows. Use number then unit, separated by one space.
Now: 1600 rpm
